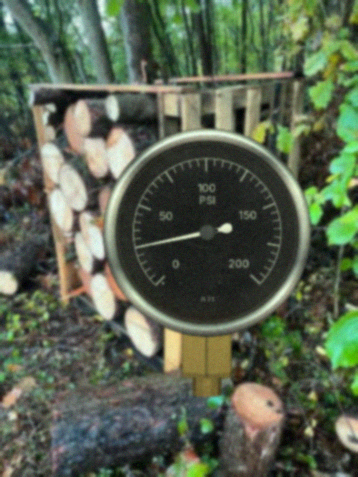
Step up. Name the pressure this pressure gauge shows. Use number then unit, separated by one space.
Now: 25 psi
